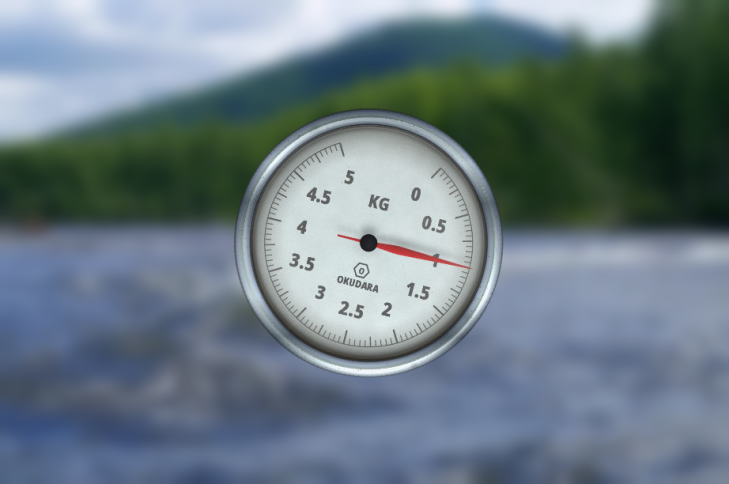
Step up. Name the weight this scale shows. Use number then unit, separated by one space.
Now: 1 kg
